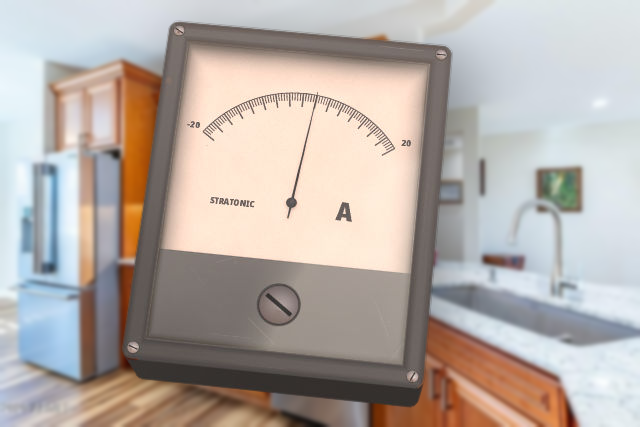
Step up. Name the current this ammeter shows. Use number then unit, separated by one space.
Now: 2.5 A
